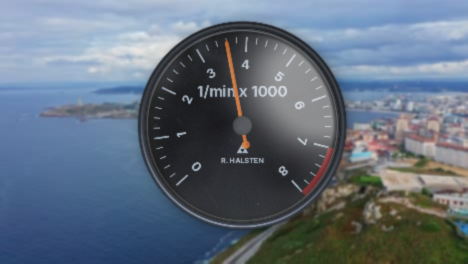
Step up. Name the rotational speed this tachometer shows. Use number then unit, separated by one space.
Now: 3600 rpm
